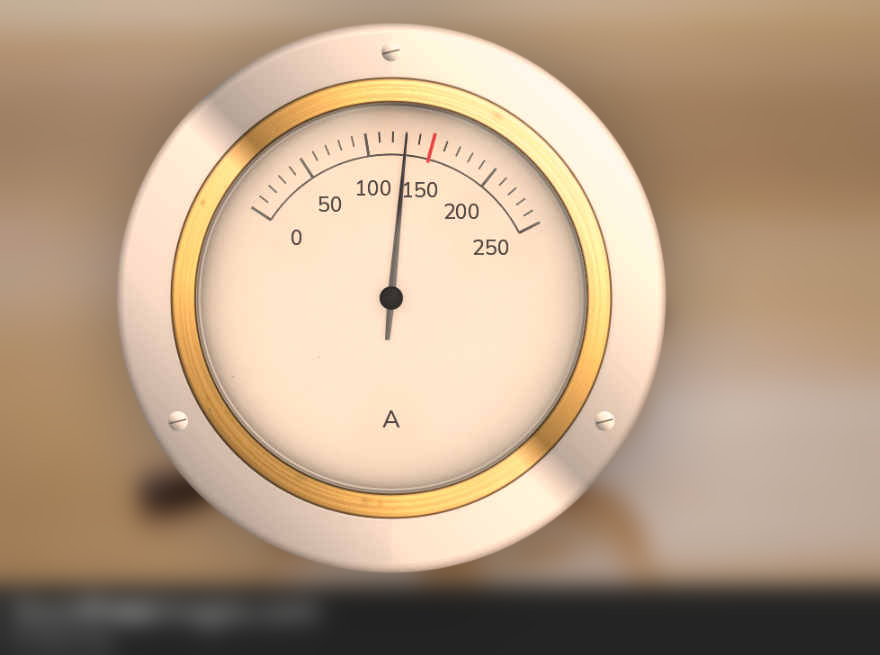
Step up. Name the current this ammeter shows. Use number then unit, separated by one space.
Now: 130 A
